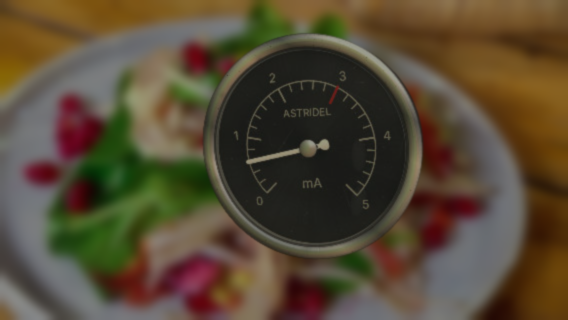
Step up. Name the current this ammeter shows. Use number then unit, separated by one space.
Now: 0.6 mA
